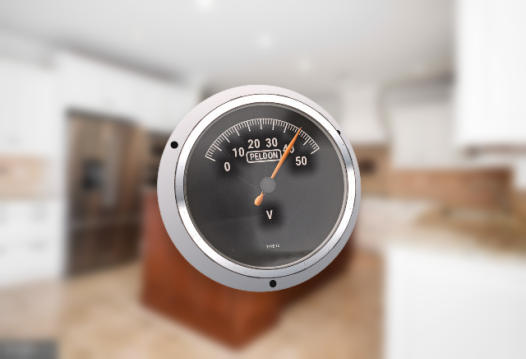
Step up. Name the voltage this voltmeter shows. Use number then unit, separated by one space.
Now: 40 V
